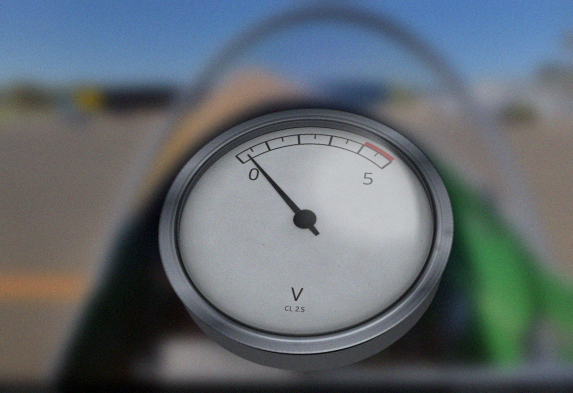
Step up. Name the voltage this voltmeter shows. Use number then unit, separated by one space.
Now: 0.25 V
